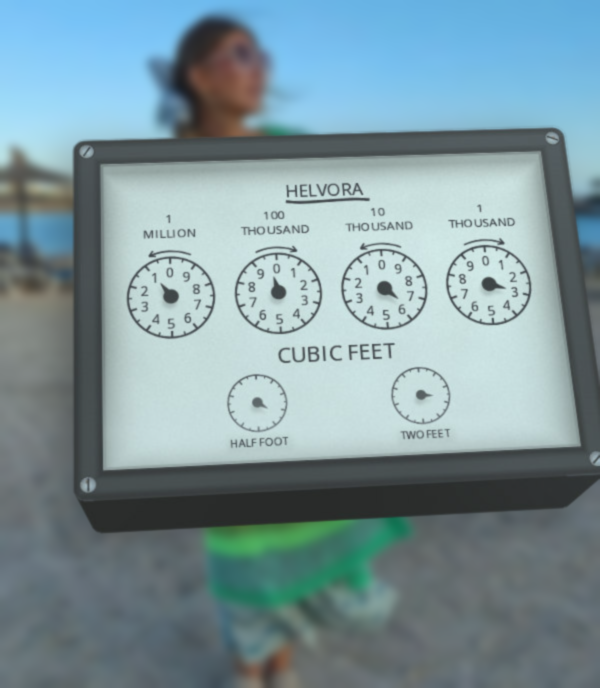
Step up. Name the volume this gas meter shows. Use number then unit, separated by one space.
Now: 96300 ft³
